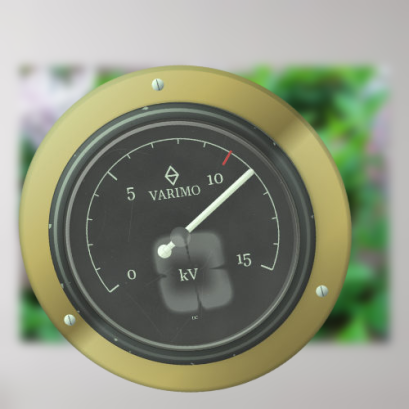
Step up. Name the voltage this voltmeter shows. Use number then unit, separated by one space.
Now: 11 kV
